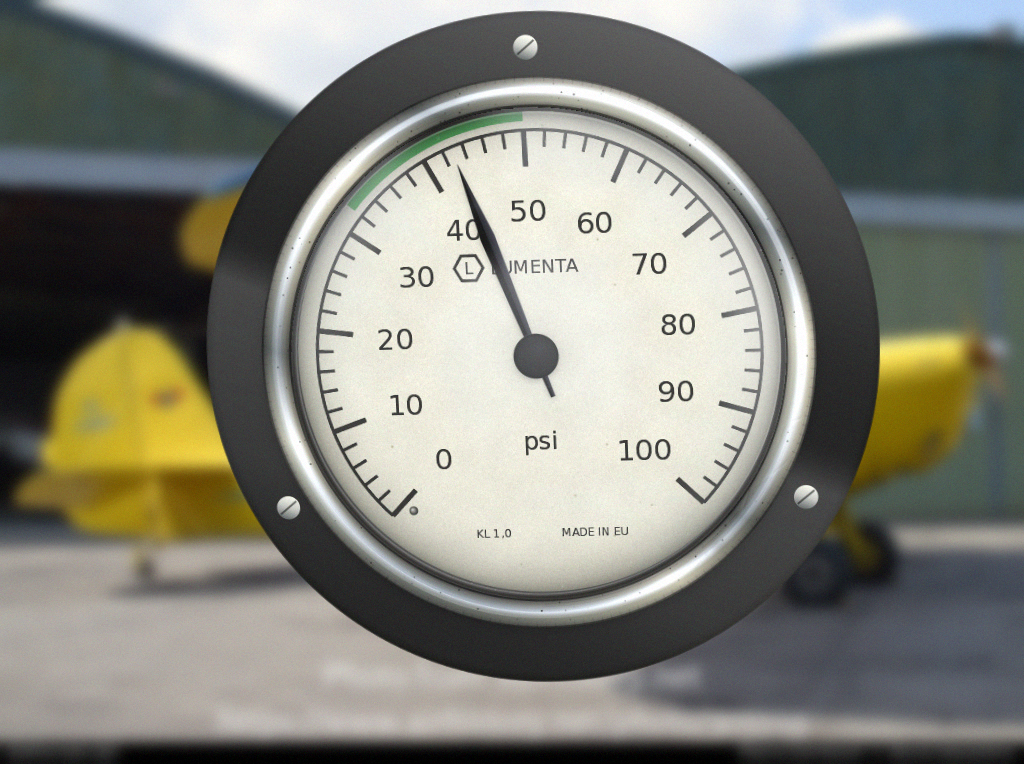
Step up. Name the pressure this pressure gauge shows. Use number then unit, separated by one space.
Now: 43 psi
